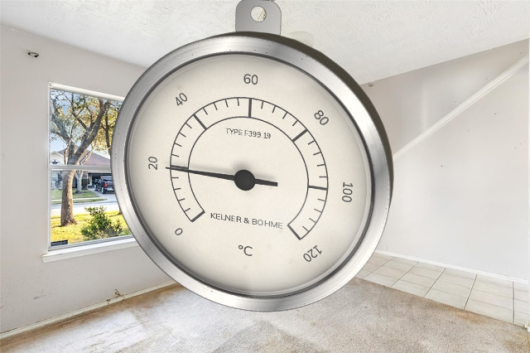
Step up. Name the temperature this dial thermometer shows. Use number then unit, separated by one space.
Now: 20 °C
